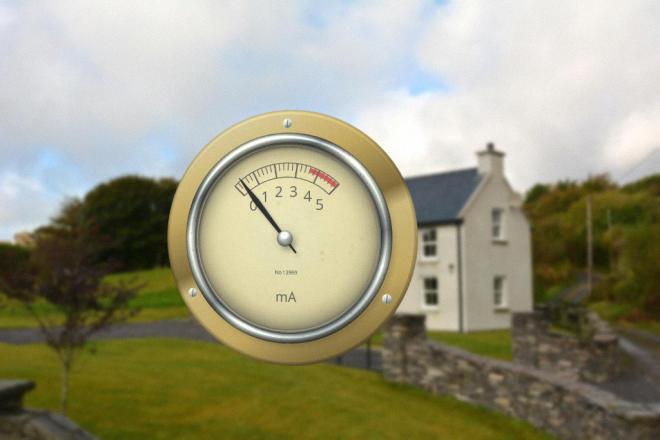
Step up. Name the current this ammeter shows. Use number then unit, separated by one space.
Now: 0.4 mA
